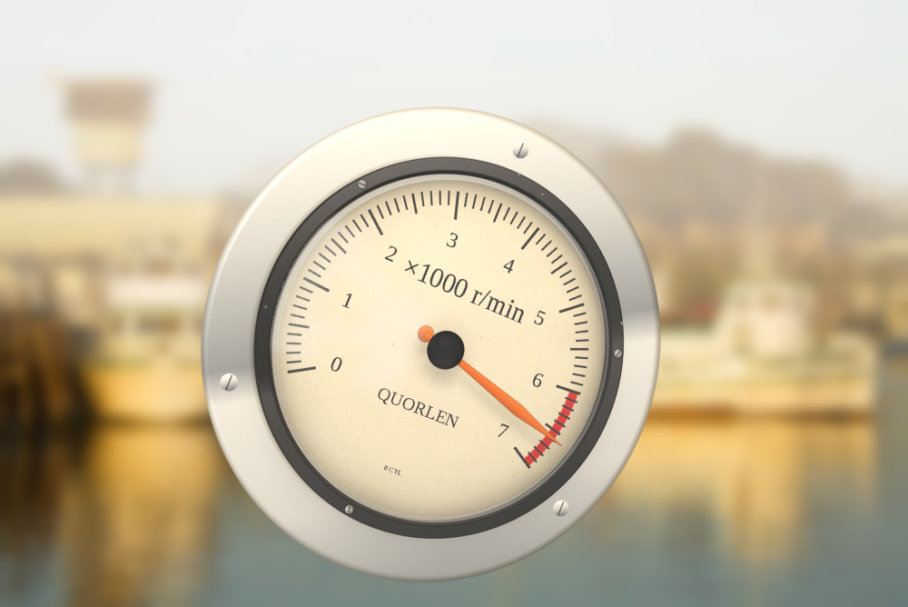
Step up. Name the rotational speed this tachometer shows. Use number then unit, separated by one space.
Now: 6600 rpm
